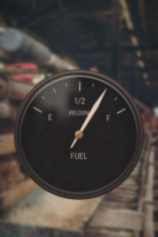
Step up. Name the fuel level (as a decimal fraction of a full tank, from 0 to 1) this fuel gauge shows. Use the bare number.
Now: 0.75
